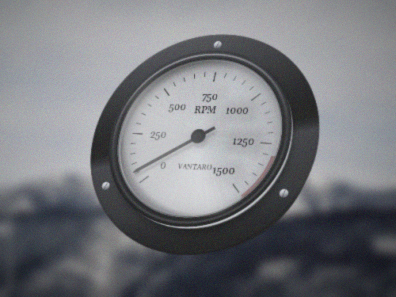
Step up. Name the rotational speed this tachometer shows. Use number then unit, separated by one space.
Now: 50 rpm
